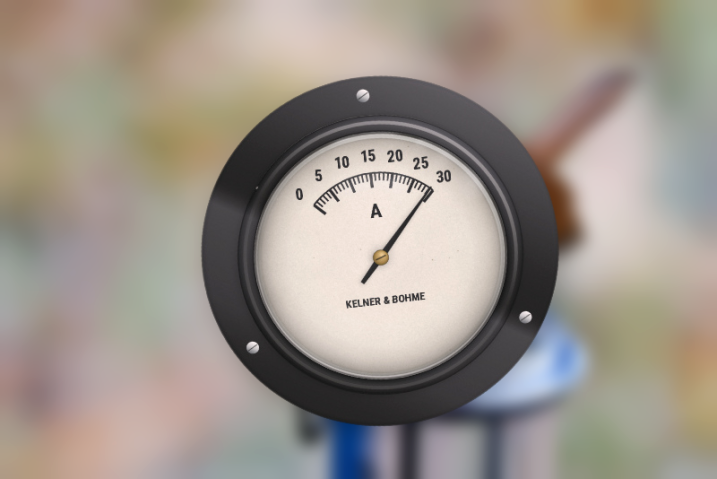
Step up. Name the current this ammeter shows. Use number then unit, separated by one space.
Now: 29 A
